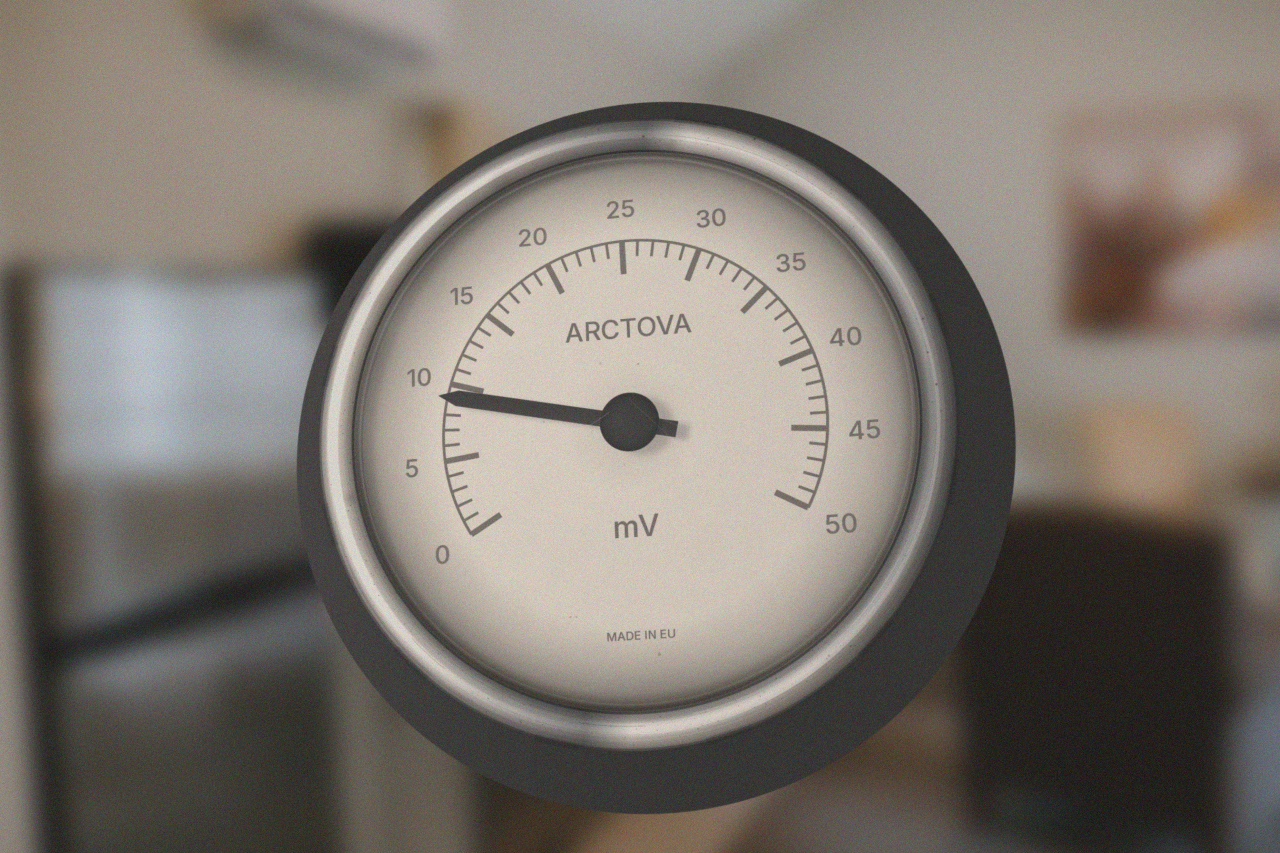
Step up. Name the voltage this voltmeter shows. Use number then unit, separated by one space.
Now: 9 mV
